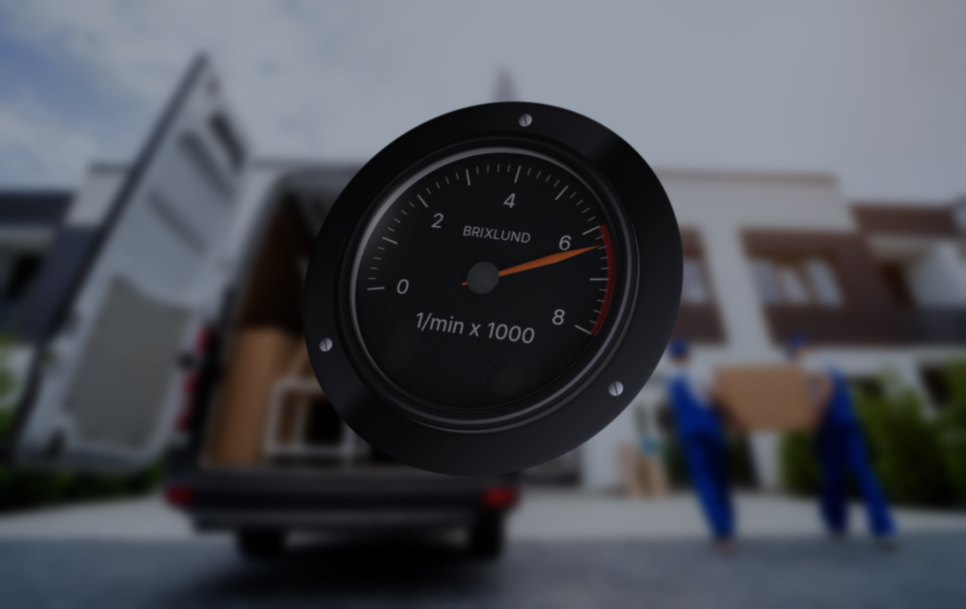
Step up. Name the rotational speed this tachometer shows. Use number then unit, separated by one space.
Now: 6400 rpm
